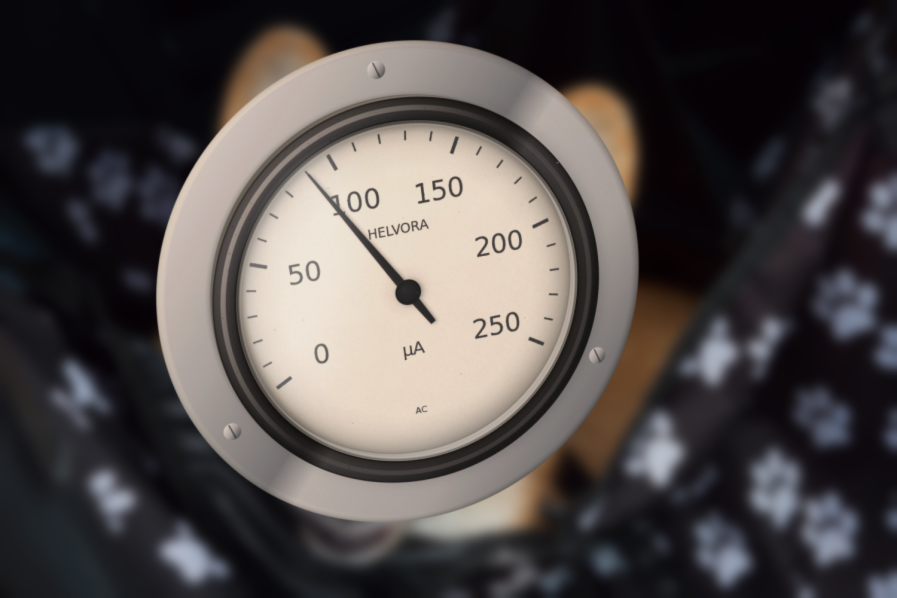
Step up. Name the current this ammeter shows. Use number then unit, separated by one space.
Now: 90 µA
